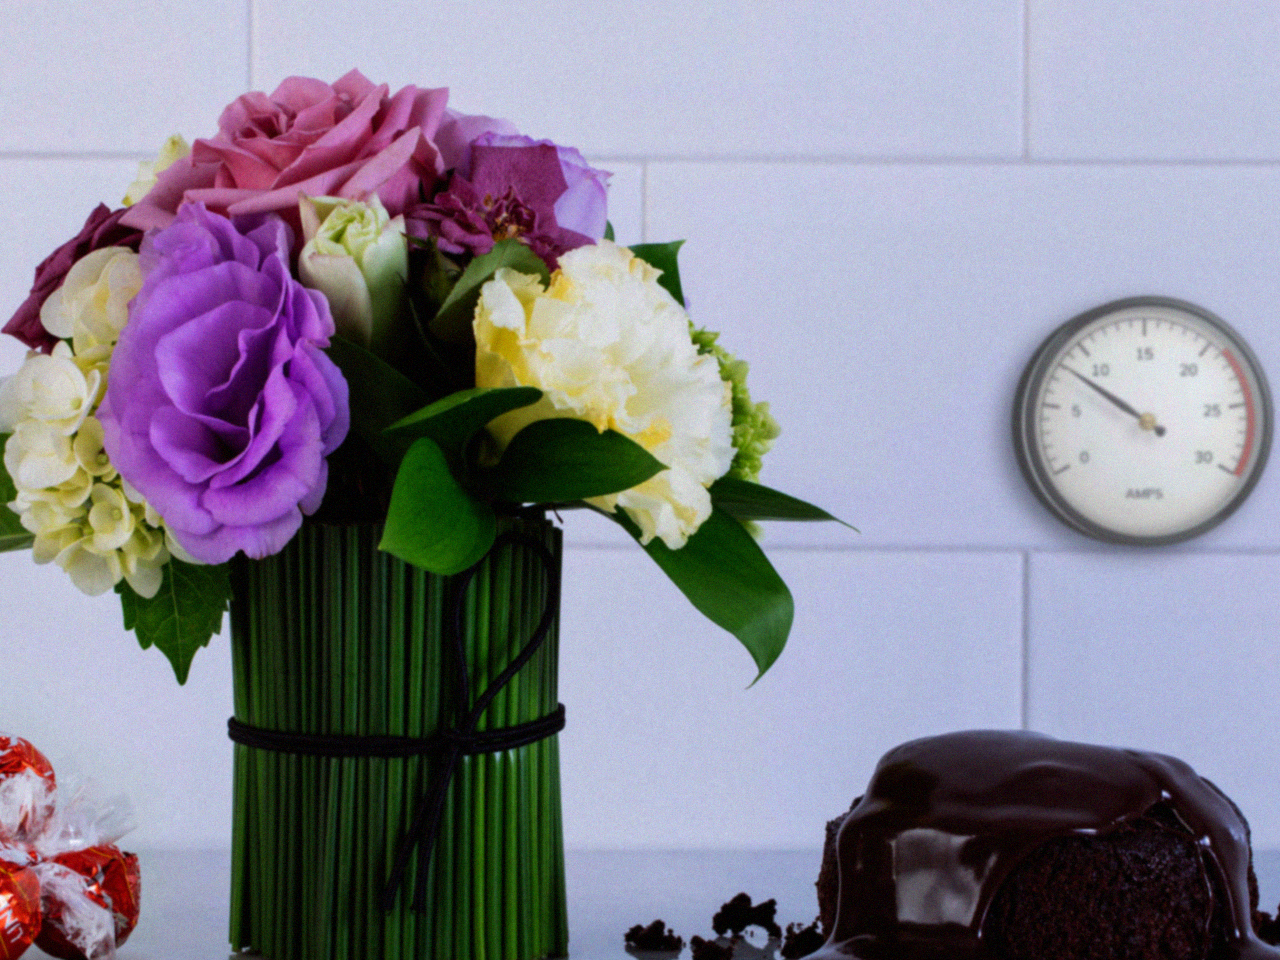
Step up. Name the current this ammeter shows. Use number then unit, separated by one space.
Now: 8 A
